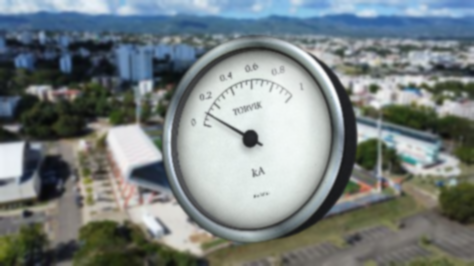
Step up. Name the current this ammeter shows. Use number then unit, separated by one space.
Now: 0.1 kA
